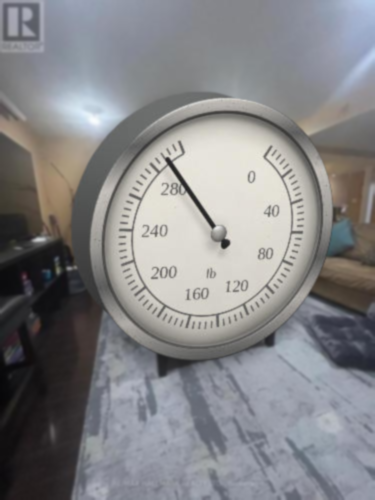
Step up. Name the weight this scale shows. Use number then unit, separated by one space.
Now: 288 lb
